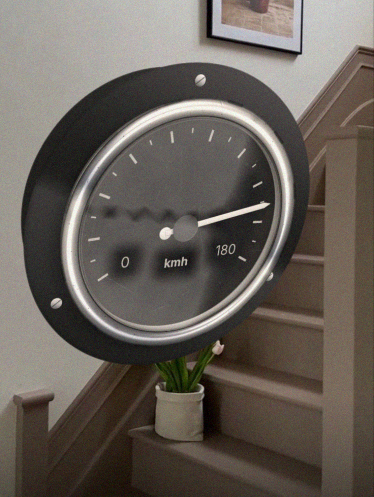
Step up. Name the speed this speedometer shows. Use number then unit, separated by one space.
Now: 150 km/h
